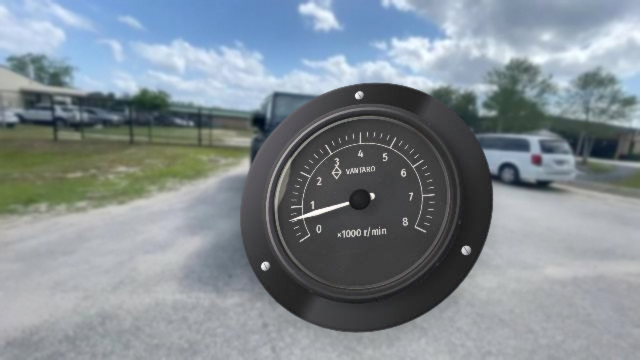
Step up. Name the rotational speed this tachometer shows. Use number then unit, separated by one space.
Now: 600 rpm
